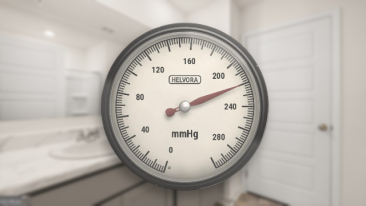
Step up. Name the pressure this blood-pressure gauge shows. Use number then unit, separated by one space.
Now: 220 mmHg
